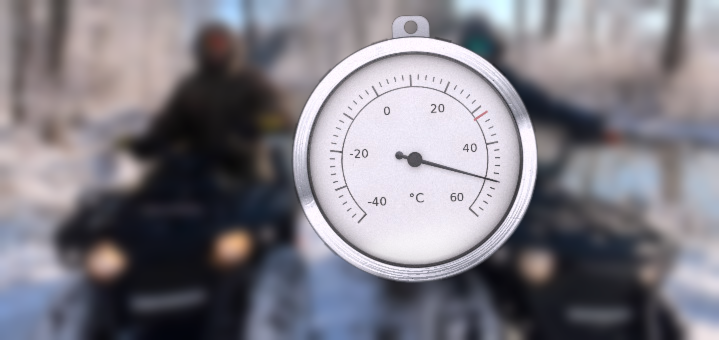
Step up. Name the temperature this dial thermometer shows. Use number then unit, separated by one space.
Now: 50 °C
